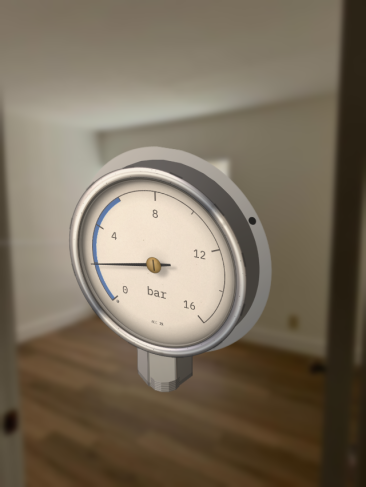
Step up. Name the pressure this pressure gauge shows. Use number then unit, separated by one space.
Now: 2 bar
